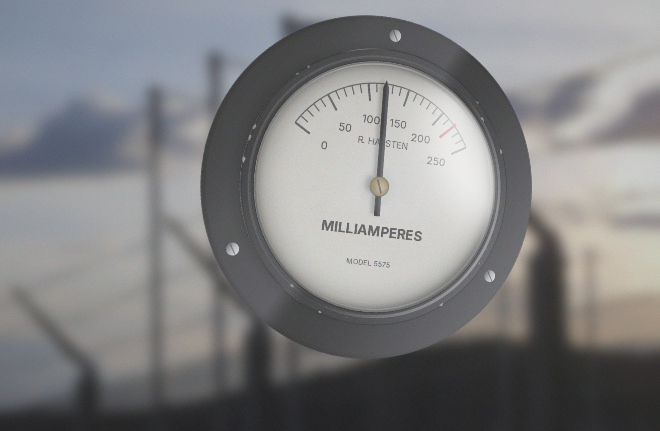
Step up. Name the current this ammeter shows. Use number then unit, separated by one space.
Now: 120 mA
